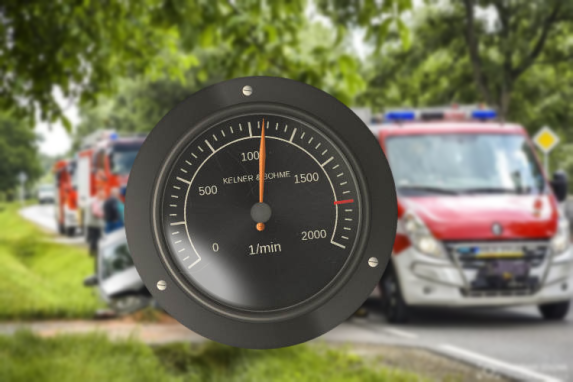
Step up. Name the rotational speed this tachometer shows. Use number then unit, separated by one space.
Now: 1075 rpm
